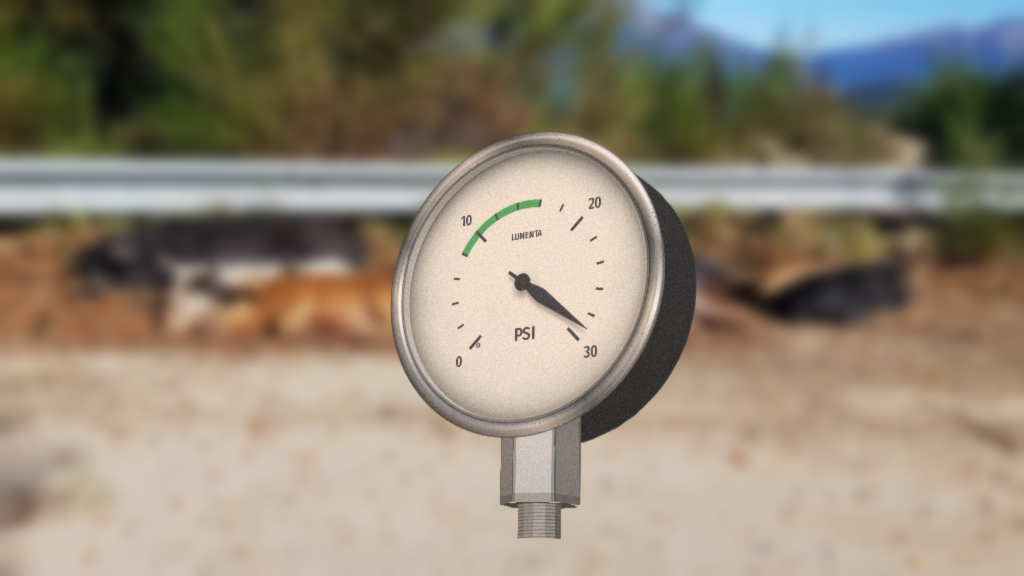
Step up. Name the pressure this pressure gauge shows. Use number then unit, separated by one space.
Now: 29 psi
